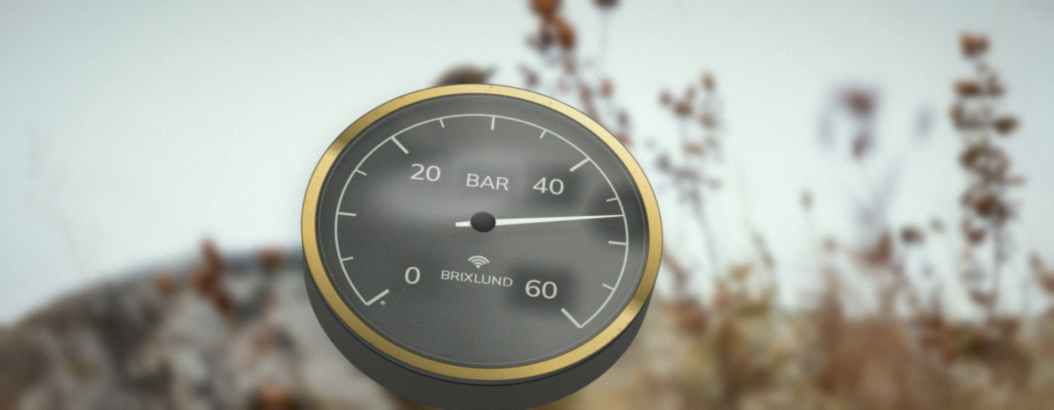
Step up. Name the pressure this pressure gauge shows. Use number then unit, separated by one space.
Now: 47.5 bar
